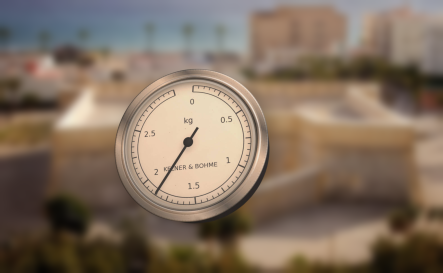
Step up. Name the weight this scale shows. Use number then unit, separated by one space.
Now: 1.85 kg
